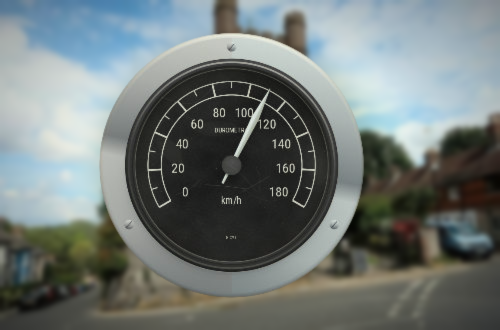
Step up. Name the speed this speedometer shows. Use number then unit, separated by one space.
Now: 110 km/h
